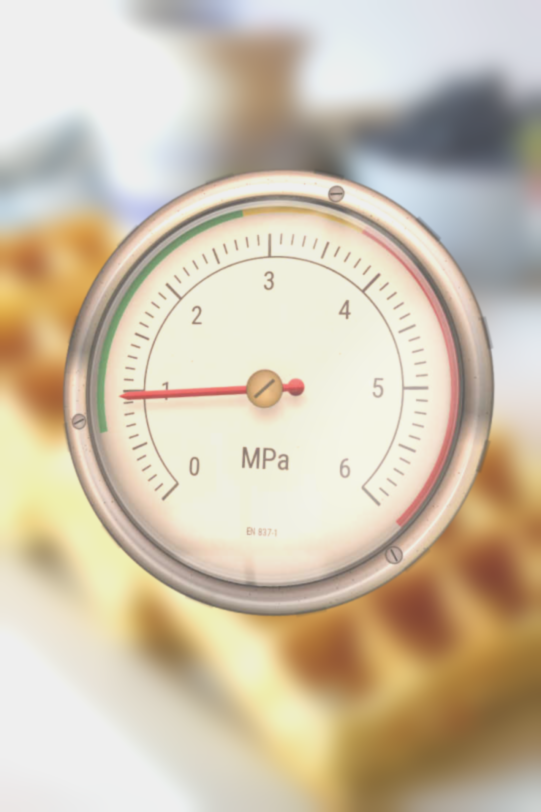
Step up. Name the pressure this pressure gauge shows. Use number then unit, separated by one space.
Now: 0.95 MPa
